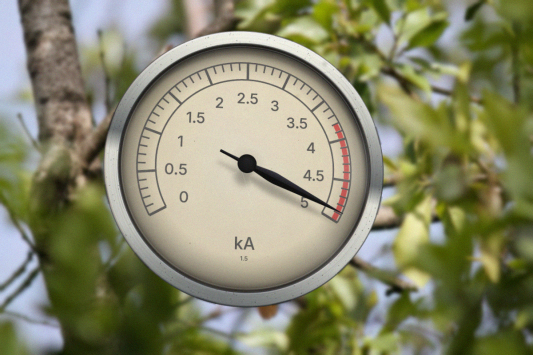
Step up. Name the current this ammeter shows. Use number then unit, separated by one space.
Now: 4.9 kA
